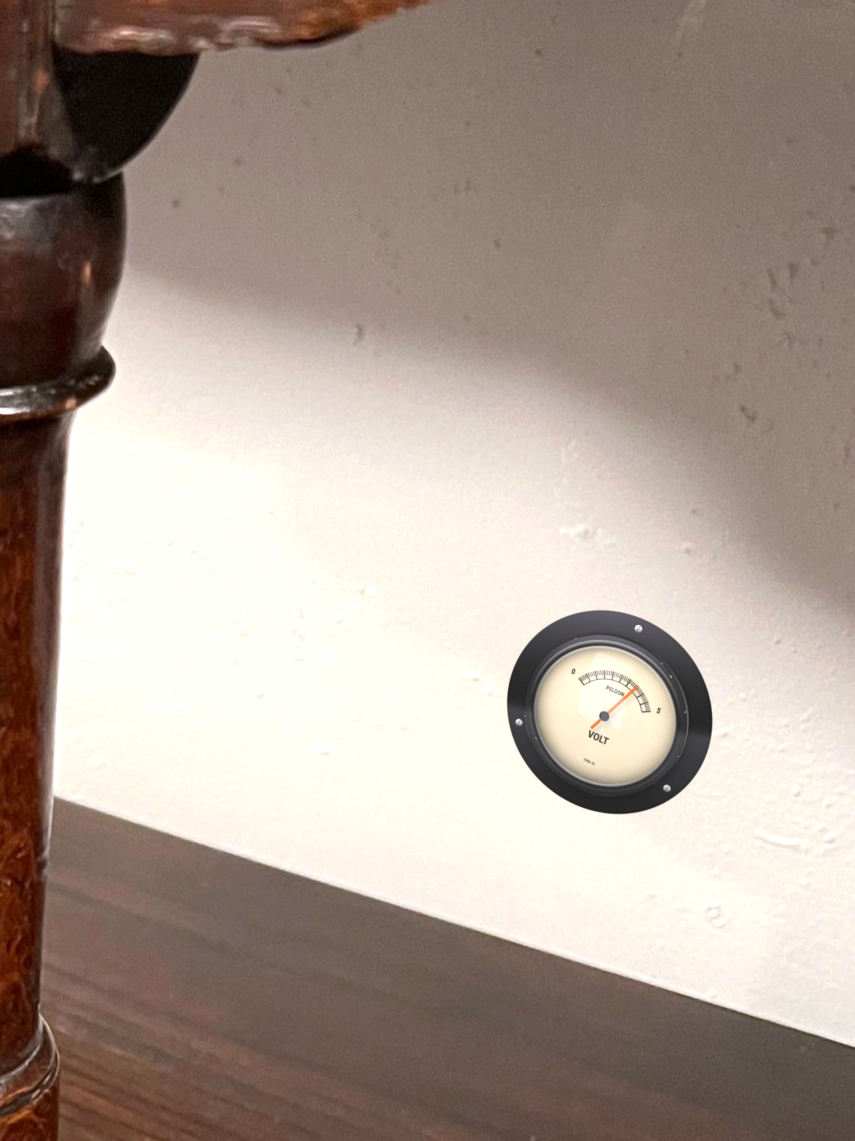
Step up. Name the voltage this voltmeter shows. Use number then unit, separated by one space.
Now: 3.5 V
